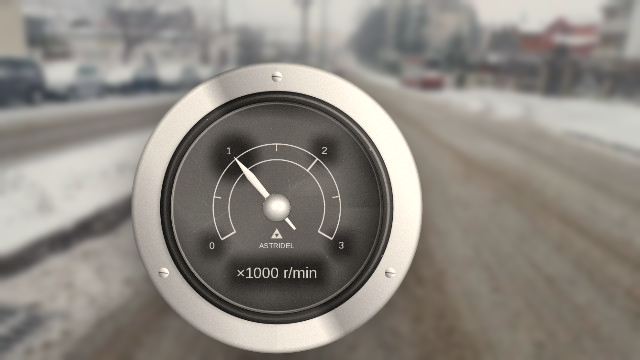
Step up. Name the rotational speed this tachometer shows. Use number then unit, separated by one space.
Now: 1000 rpm
